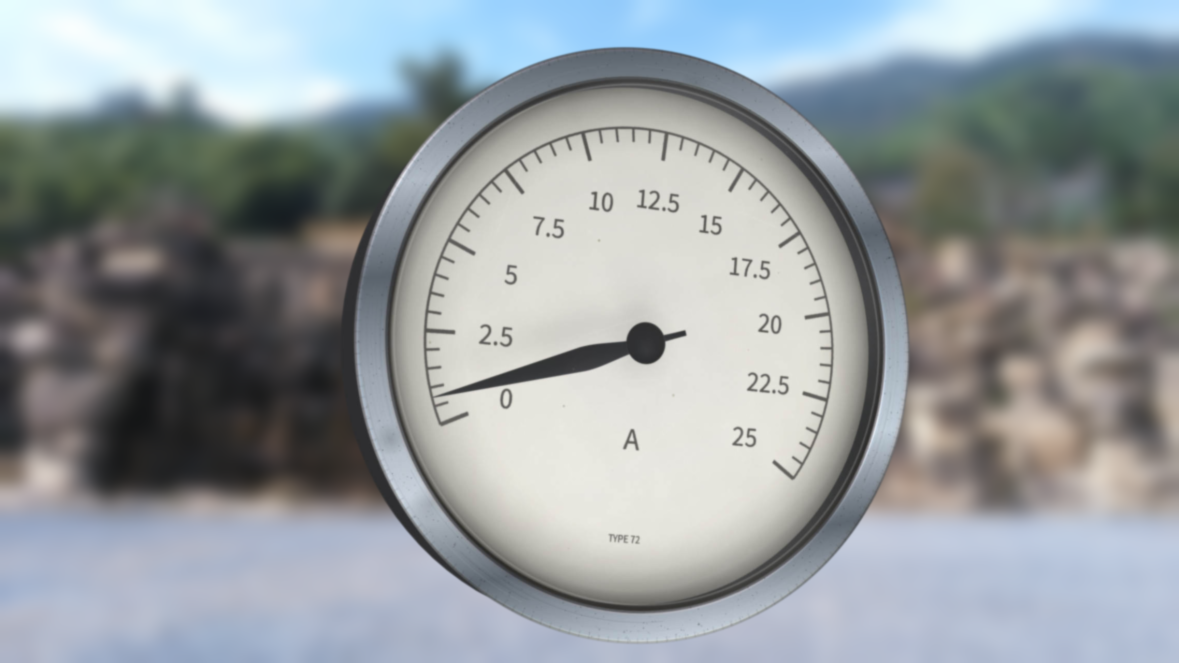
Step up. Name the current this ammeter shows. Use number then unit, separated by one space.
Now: 0.75 A
